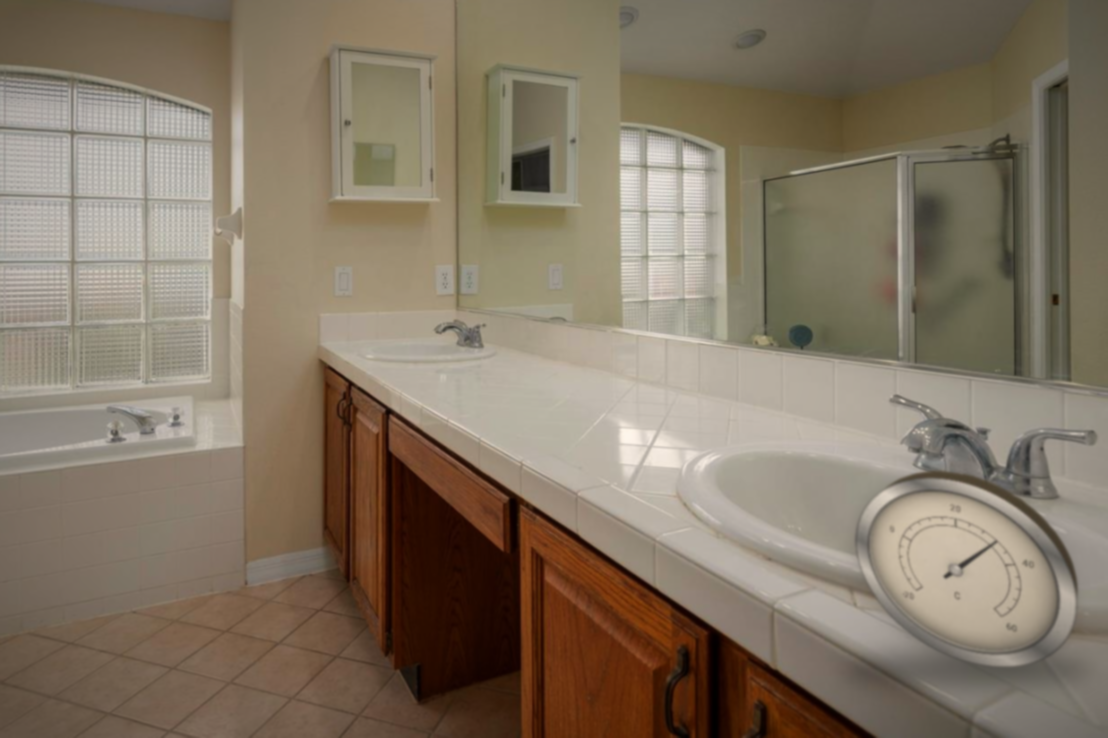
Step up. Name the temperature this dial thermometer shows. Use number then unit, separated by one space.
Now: 32 °C
